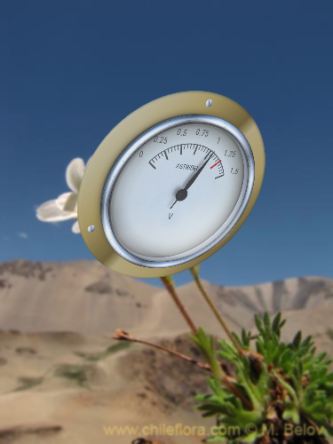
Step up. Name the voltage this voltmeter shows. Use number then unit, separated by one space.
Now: 1 V
